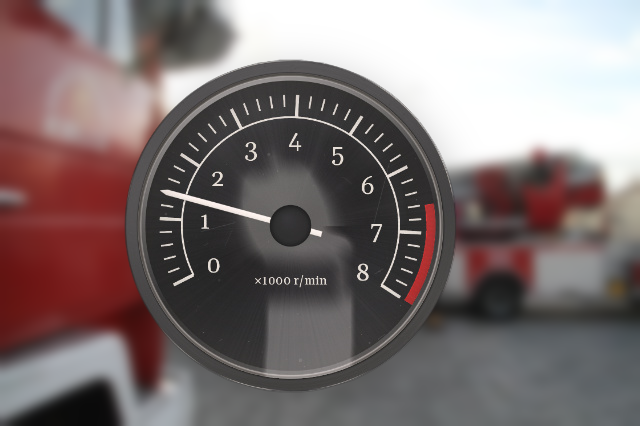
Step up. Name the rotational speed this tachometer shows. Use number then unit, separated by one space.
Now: 1400 rpm
